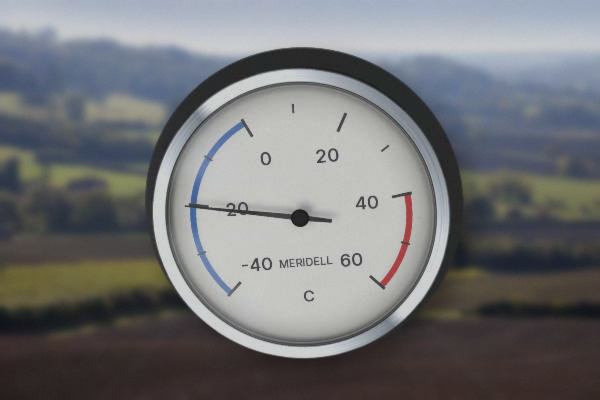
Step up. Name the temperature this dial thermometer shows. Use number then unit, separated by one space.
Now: -20 °C
